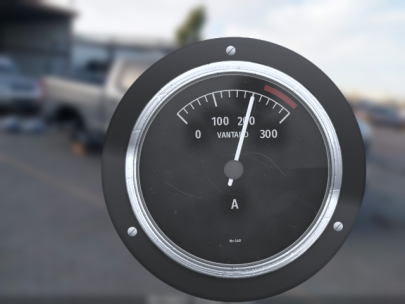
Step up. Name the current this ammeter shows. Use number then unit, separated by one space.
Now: 200 A
